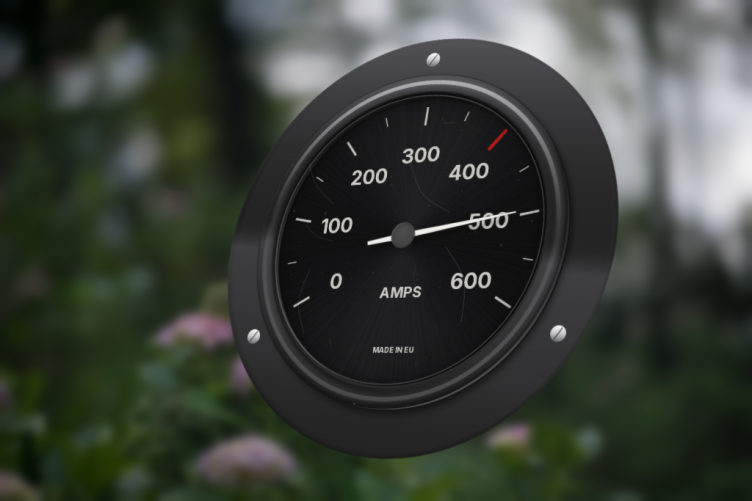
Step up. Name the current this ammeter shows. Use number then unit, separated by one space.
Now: 500 A
